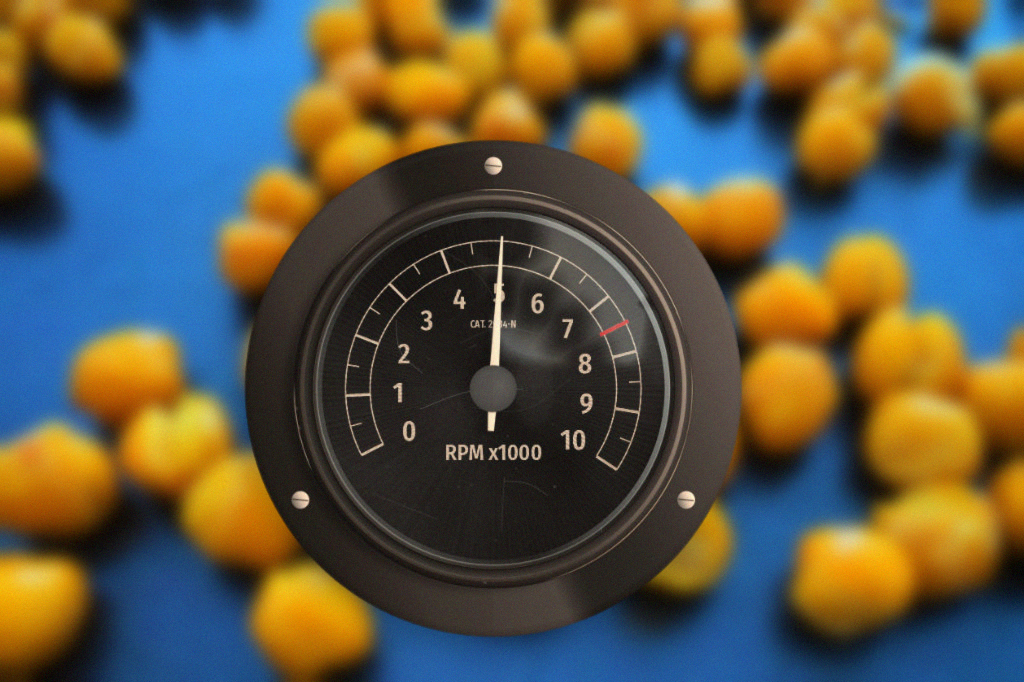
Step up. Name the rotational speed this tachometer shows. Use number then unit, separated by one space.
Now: 5000 rpm
